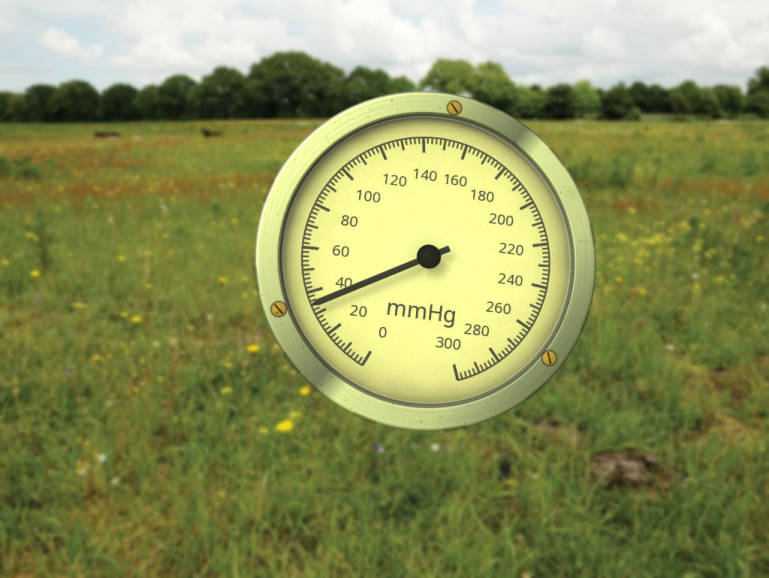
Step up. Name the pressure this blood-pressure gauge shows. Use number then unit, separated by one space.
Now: 34 mmHg
